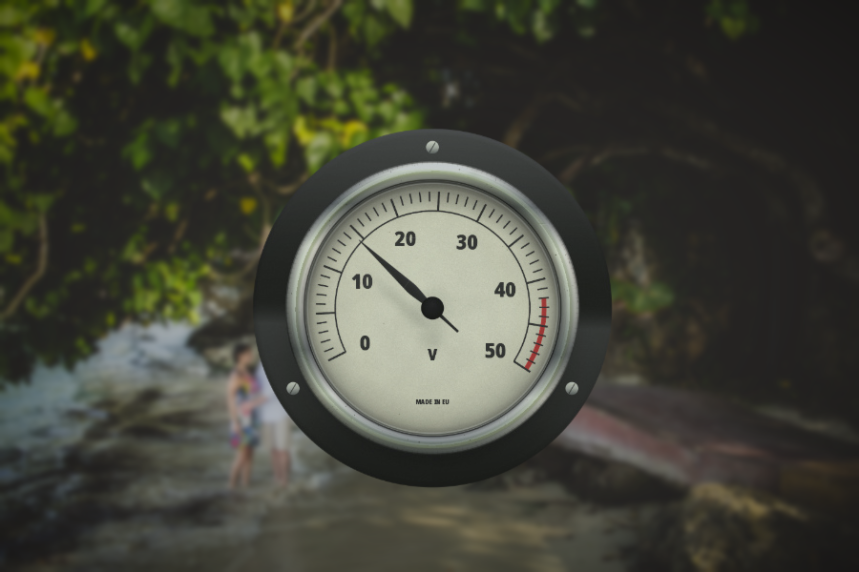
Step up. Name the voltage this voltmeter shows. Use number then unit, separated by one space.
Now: 14.5 V
